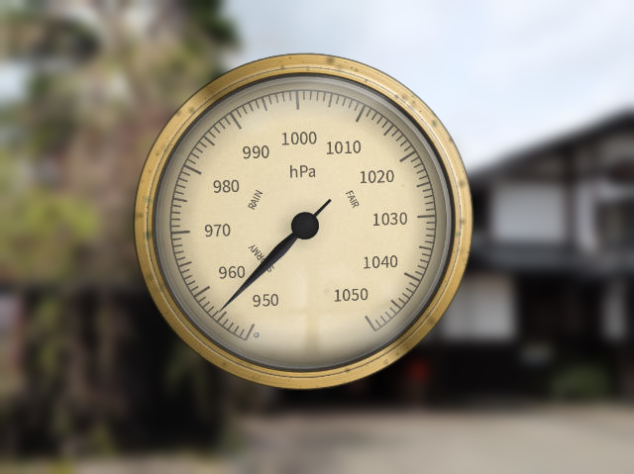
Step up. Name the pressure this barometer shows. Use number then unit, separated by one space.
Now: 956 hPa
